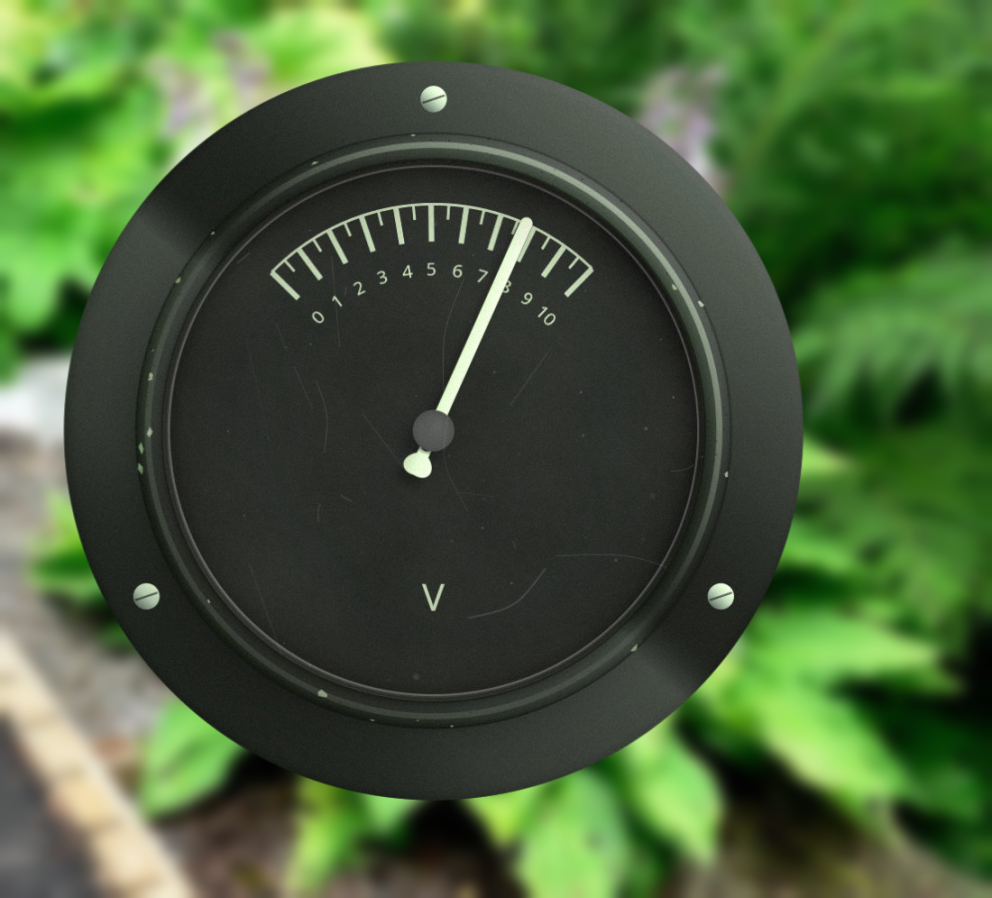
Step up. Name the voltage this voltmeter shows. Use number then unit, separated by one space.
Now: 7.75 V
